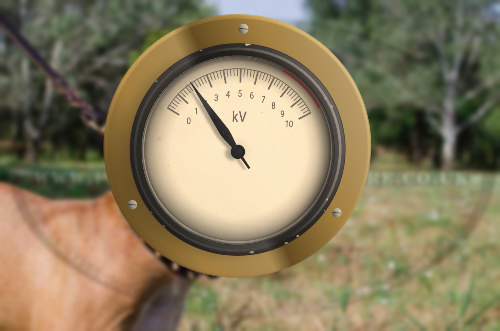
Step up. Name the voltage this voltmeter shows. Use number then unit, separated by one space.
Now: 2 kV
